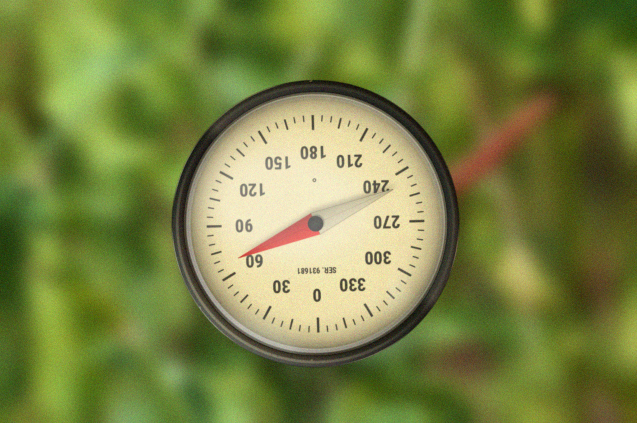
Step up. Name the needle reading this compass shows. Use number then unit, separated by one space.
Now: 67.5 °
